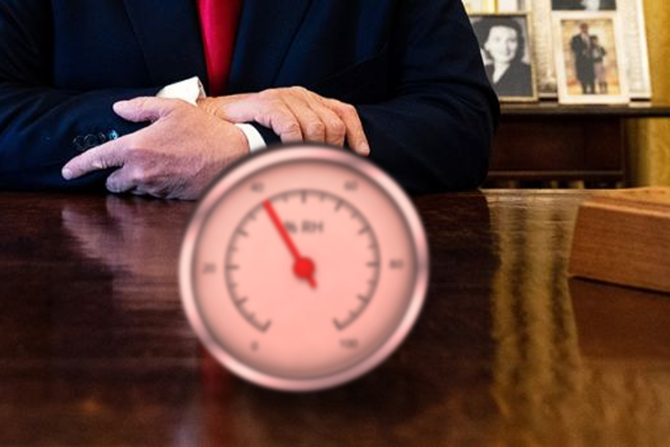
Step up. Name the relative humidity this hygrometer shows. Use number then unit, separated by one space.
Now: 40 %
